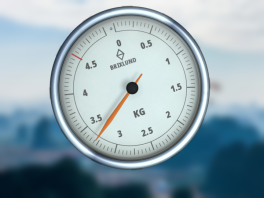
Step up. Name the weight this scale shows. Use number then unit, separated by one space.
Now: 3.3 kg
